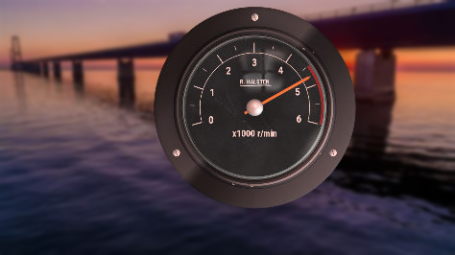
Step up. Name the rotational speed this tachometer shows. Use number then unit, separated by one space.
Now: 4750 rpm
